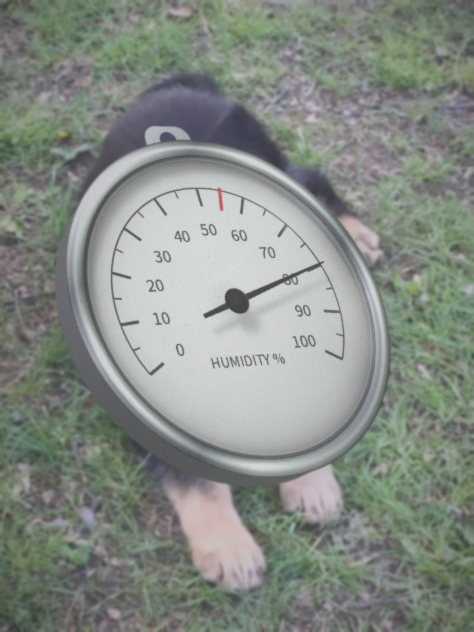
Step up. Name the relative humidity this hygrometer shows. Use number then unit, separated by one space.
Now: 80 %
